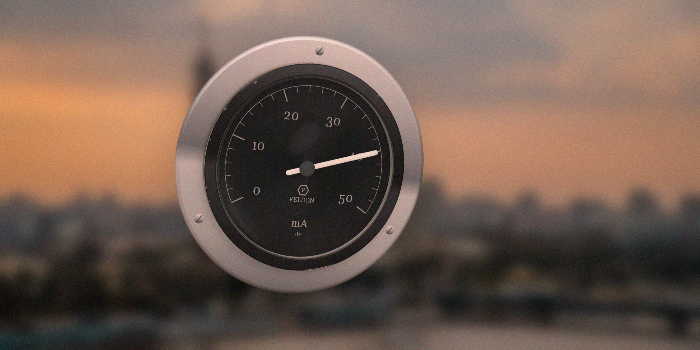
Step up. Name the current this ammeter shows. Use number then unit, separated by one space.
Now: 40 mA
